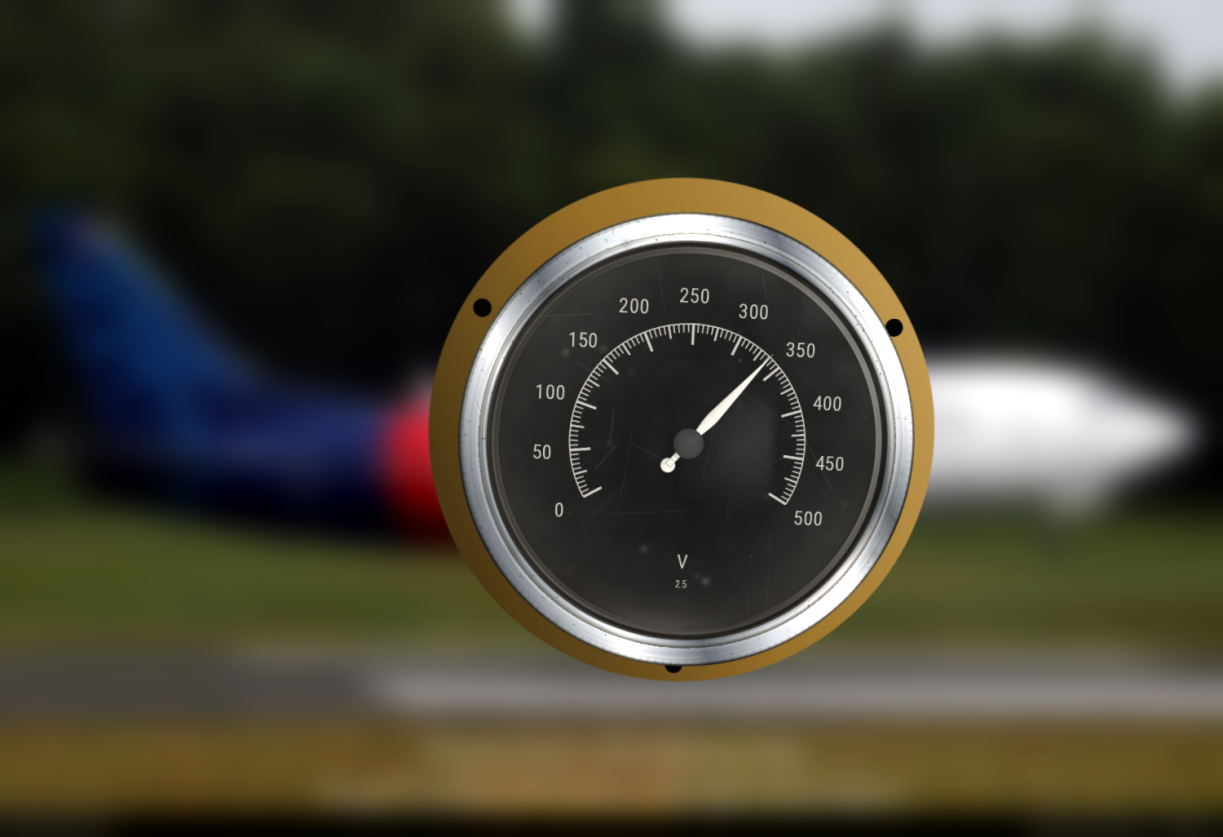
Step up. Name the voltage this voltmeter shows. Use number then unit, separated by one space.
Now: 335 V
